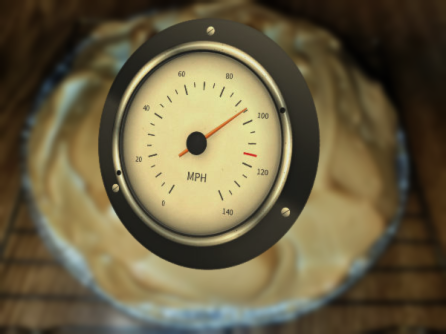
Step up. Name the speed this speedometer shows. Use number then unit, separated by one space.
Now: 95 mph
